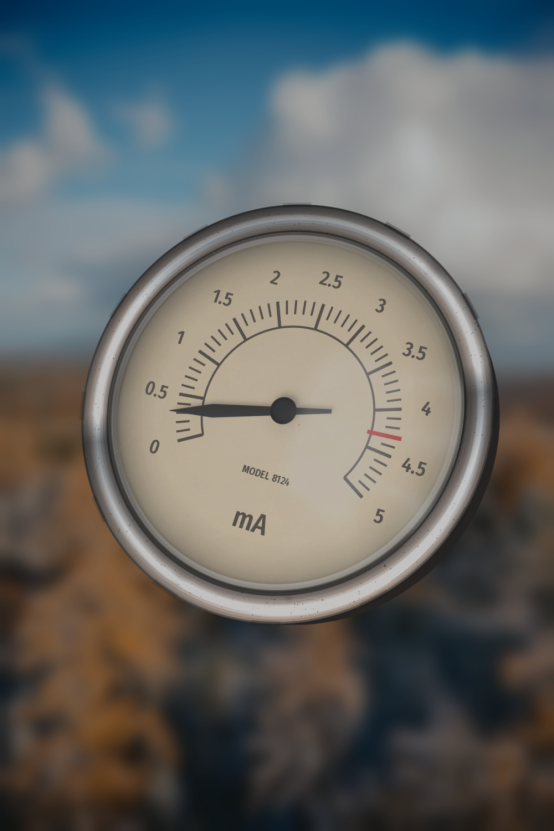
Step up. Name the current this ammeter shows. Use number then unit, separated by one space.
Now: 0.3 mA
